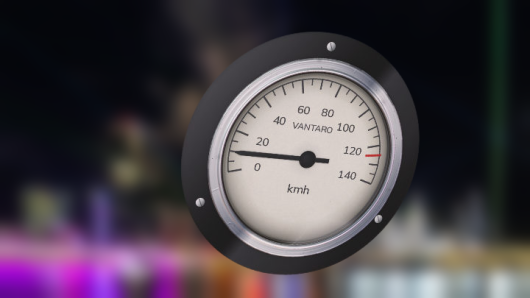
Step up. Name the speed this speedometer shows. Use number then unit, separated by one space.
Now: 10 km/h
